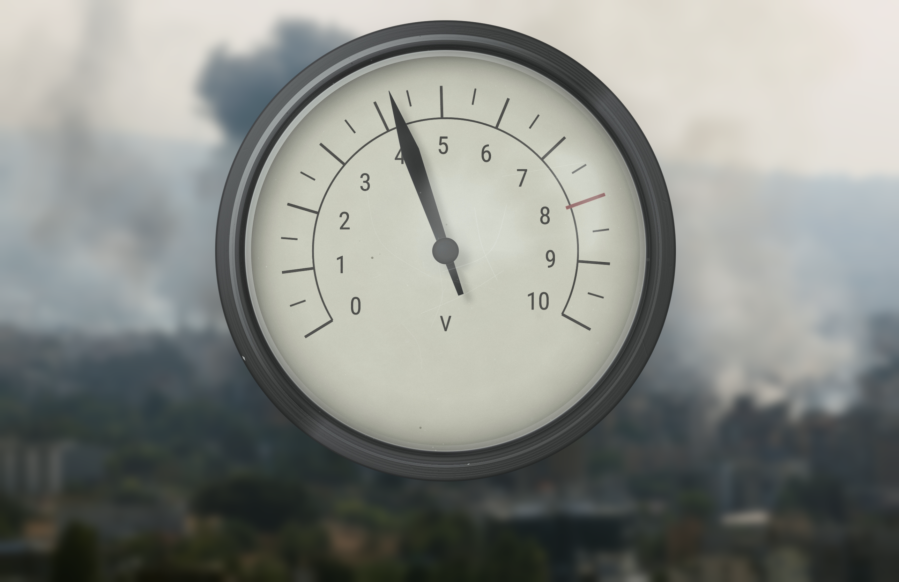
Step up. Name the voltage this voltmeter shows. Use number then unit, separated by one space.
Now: 4.25 V
